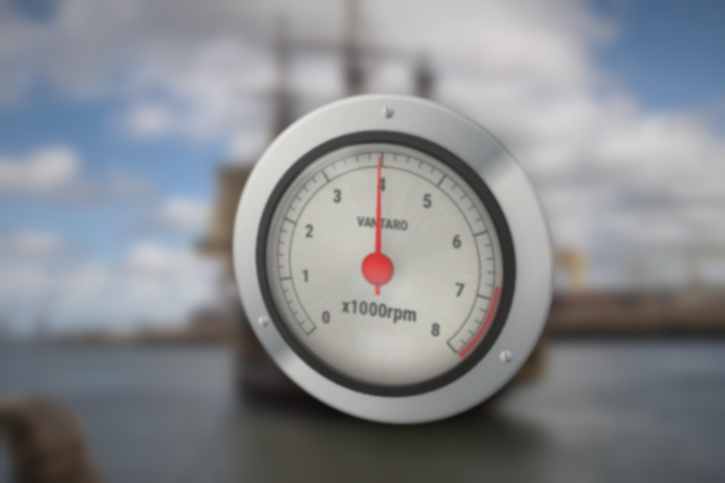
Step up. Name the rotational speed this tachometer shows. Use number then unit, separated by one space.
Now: 4000 rpm
